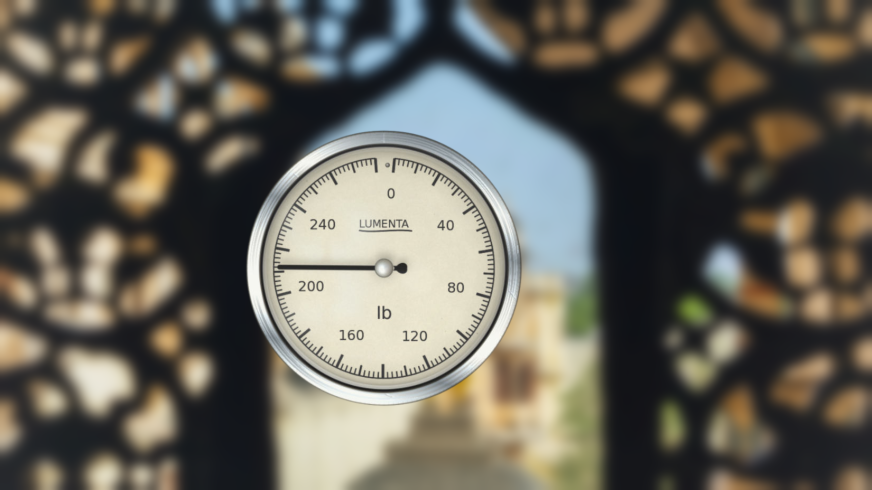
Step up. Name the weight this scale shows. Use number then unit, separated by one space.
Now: 212 lb
